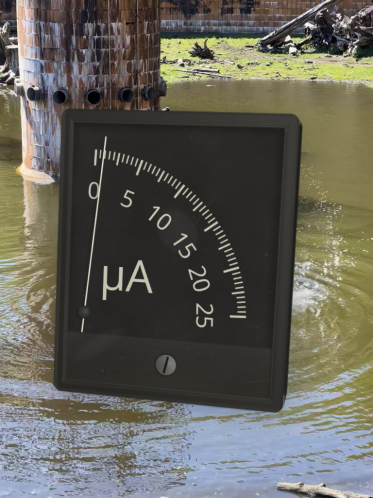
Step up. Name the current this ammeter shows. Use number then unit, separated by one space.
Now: 1 µA
